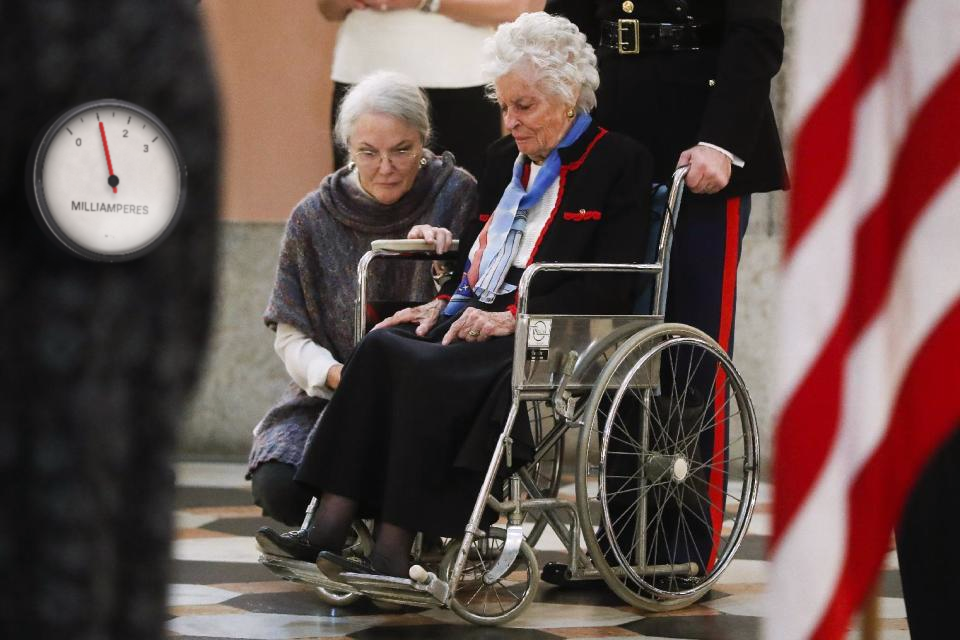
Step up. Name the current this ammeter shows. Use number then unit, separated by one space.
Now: 1 mA
